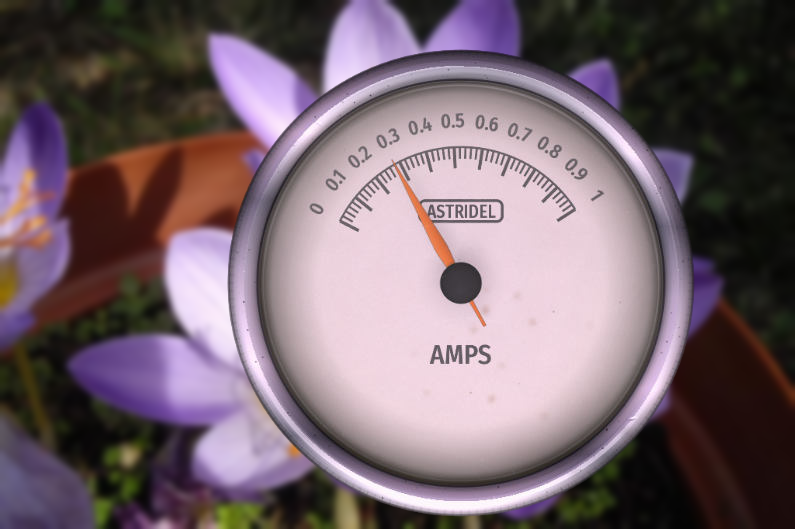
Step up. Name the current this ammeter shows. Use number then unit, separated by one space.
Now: 0.28 A
